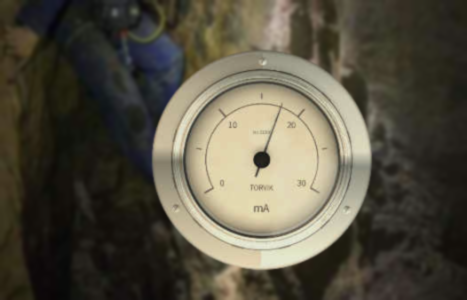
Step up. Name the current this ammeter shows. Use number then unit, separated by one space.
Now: 17.5 mA
